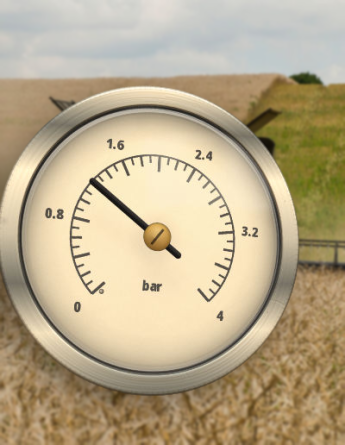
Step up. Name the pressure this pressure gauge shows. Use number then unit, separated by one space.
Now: 1.2 bar
